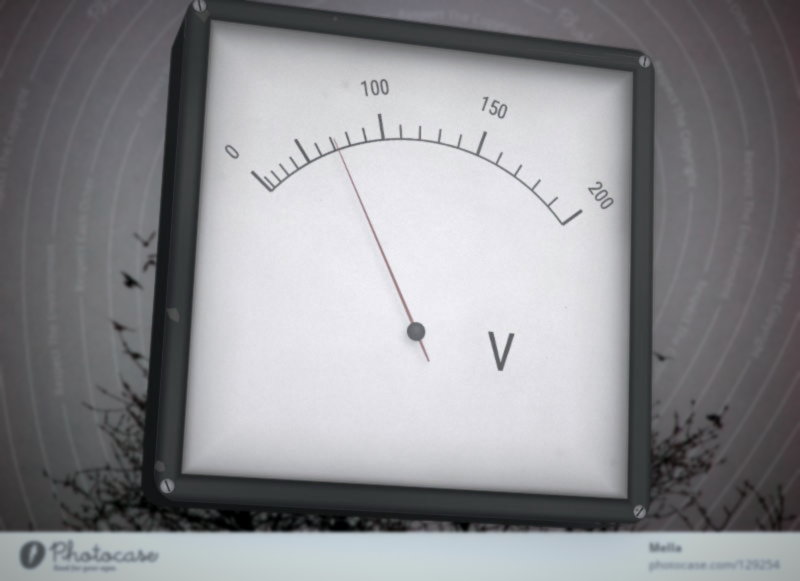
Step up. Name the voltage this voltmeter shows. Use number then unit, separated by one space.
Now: 70 V
